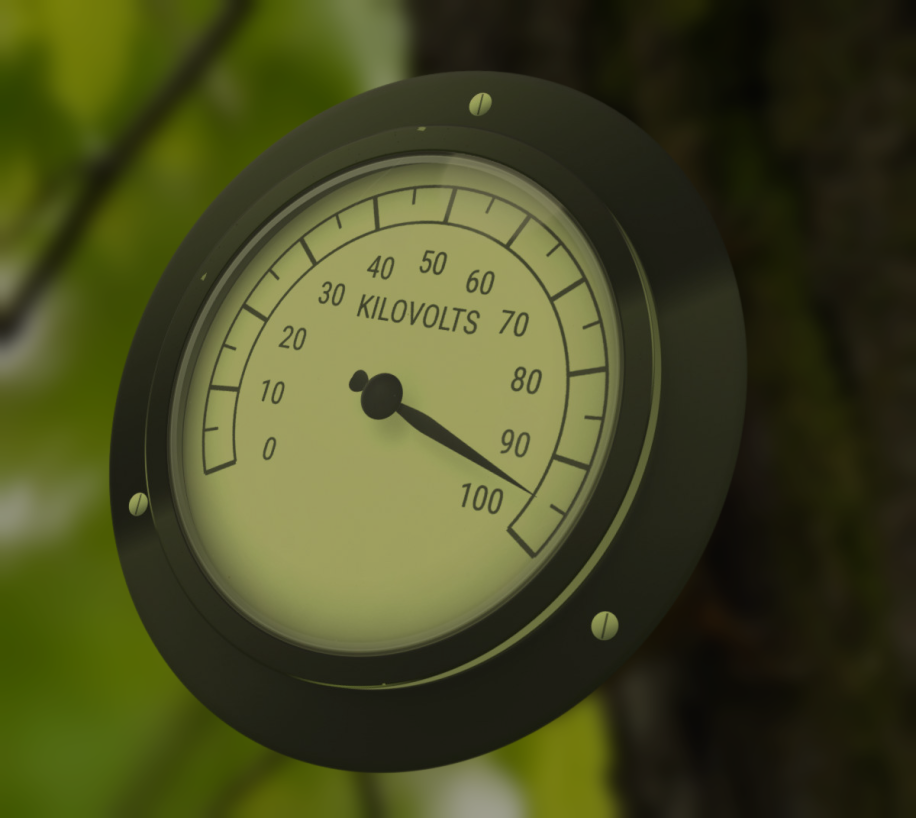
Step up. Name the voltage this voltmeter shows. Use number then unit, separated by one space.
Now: 95 kV
